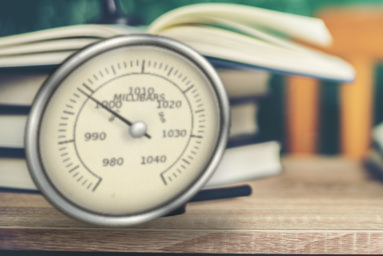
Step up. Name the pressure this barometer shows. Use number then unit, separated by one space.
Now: 999 mbar
